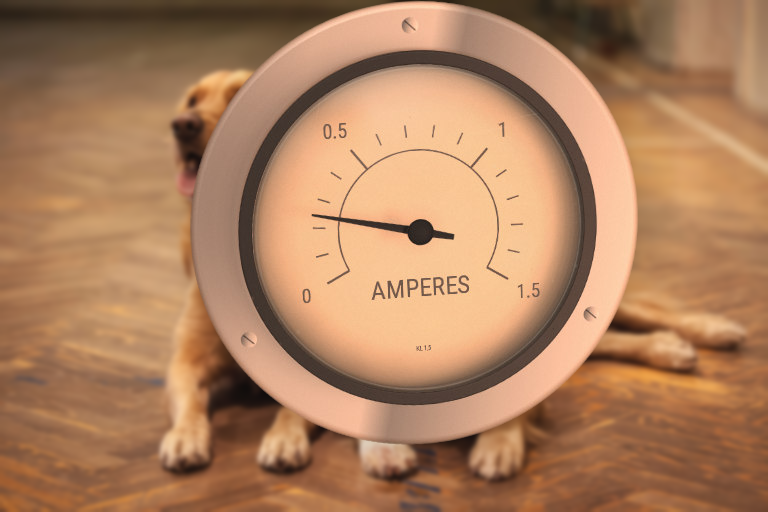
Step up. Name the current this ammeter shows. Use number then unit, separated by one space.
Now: 0.25 A
